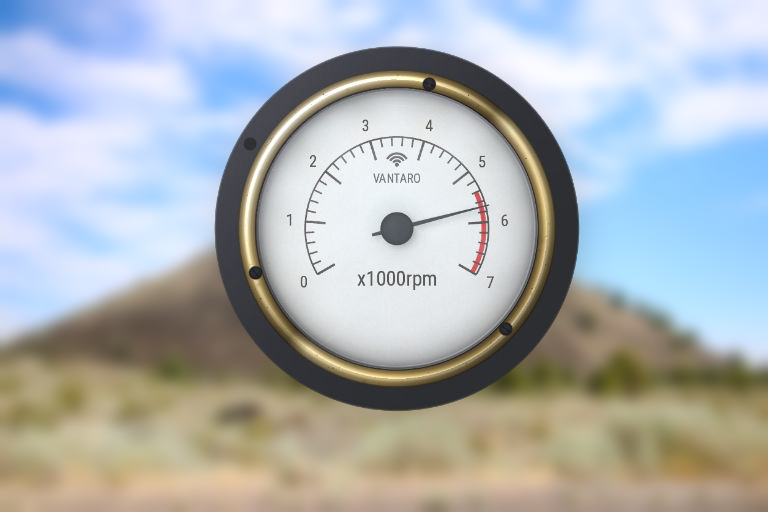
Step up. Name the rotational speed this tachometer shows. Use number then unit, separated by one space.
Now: 5700 rpm
